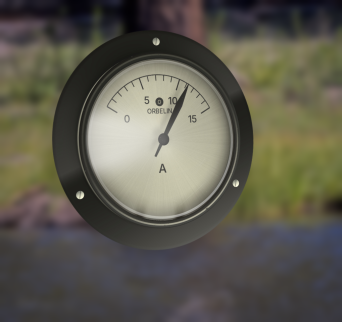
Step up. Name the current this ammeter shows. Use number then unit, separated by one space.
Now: 11 A
